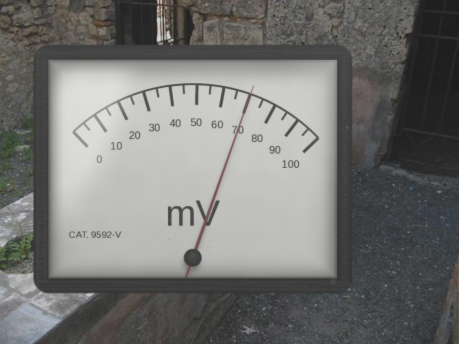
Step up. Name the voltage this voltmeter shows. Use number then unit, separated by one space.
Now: 70 mV
